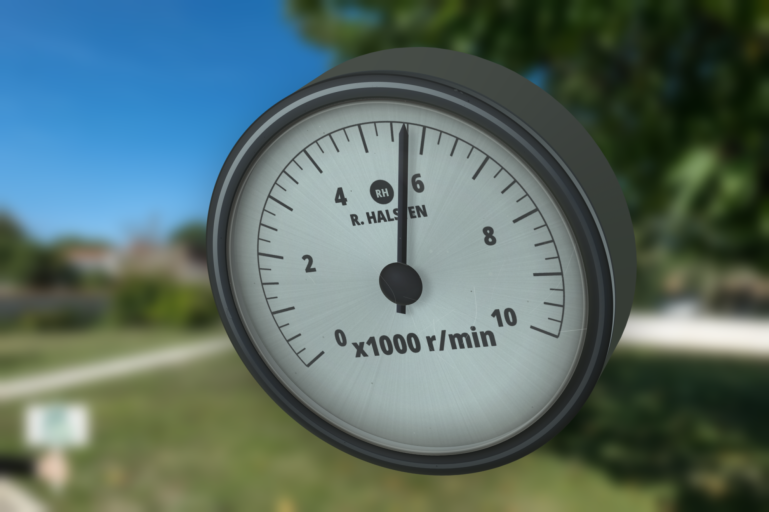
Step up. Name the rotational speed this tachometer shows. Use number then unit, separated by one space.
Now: 5750 rpm
